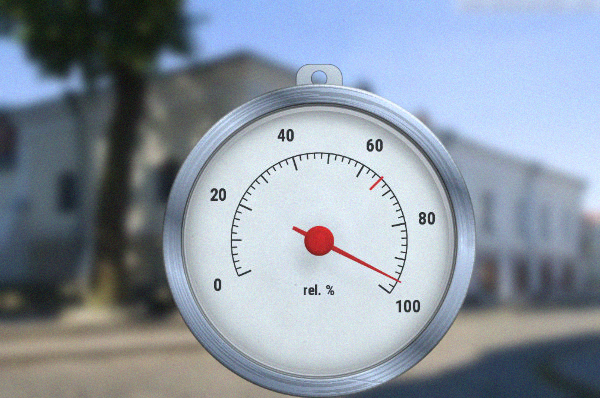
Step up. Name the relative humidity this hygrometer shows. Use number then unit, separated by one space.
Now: 96 %
